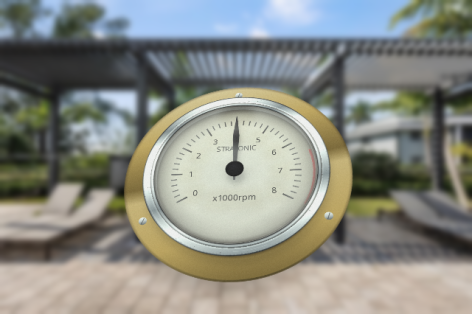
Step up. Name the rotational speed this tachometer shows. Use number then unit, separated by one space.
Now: 4000 rpm
